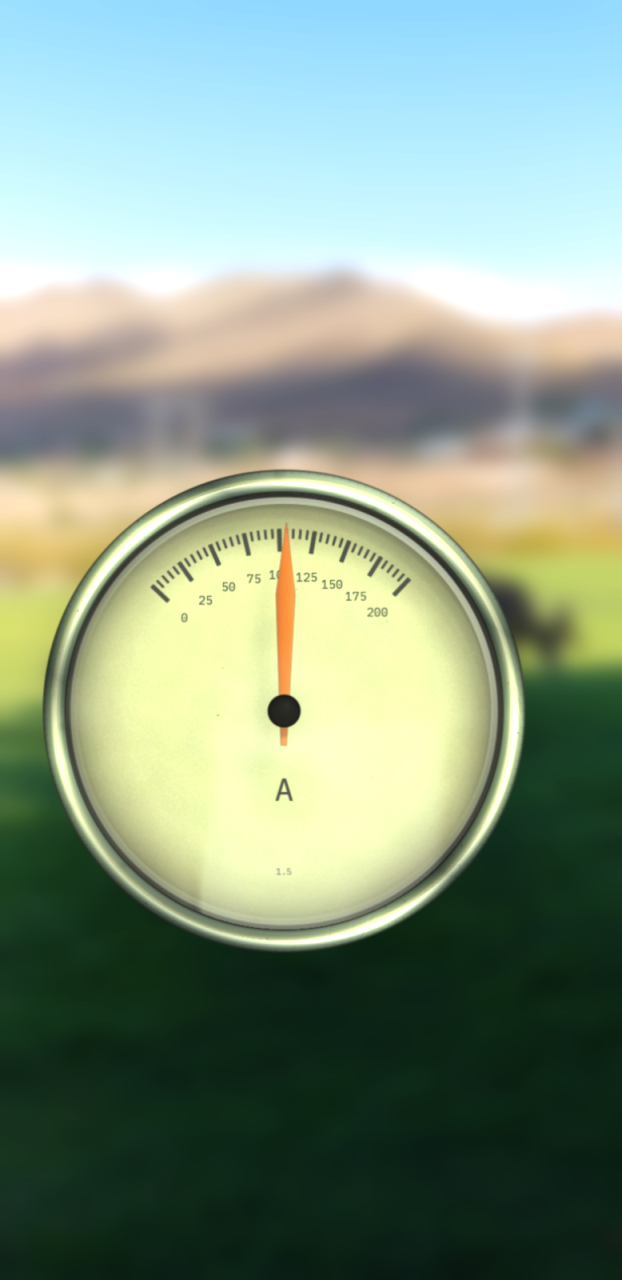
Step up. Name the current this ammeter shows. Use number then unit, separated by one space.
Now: 105 A
